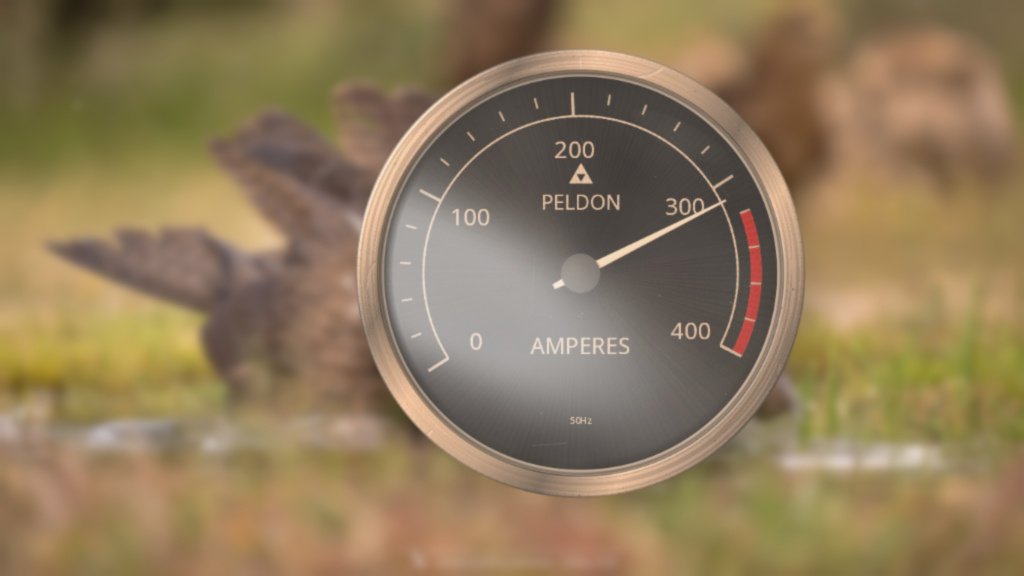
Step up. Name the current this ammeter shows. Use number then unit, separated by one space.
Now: 310 A
